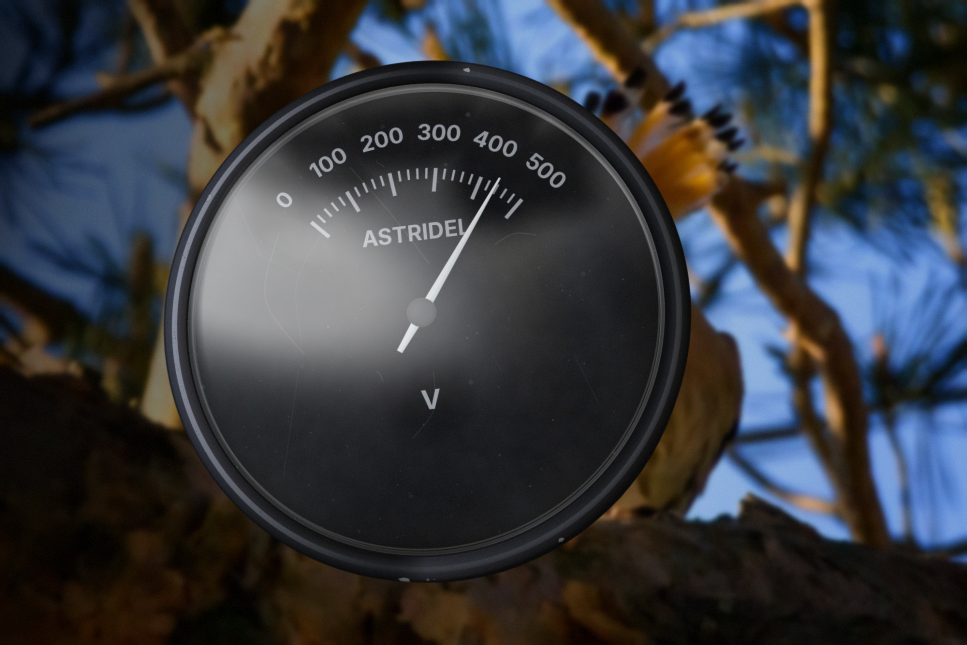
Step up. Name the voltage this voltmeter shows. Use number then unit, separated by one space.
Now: 440 V
